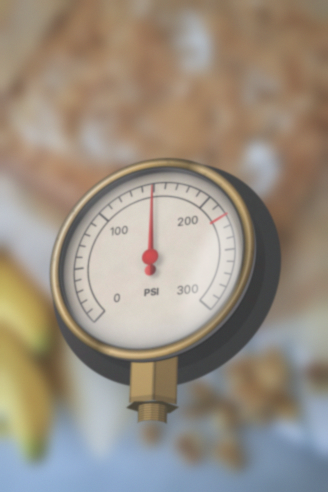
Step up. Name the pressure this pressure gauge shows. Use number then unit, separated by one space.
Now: 150 psi
